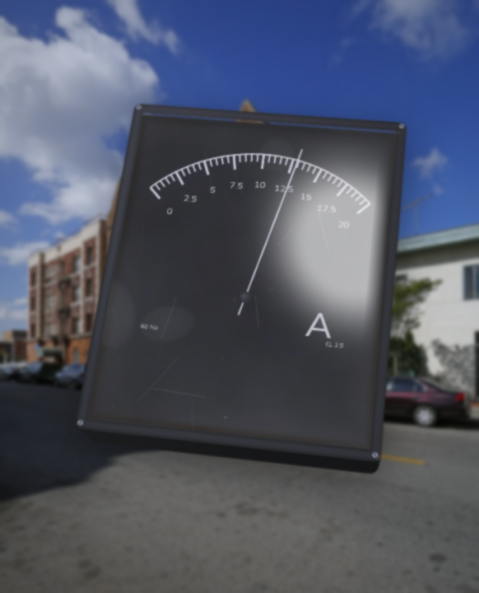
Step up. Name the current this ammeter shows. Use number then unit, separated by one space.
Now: 13 A
